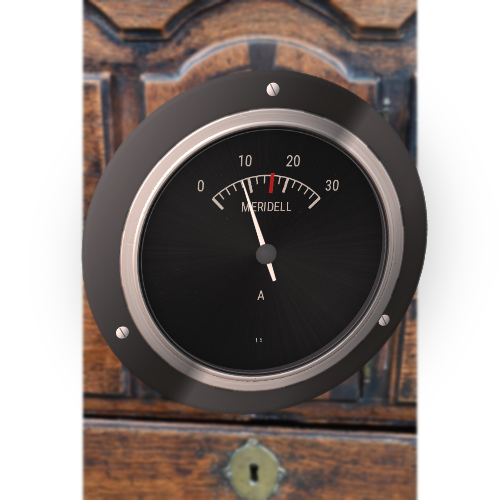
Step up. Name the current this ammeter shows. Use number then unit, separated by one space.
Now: 8 A
